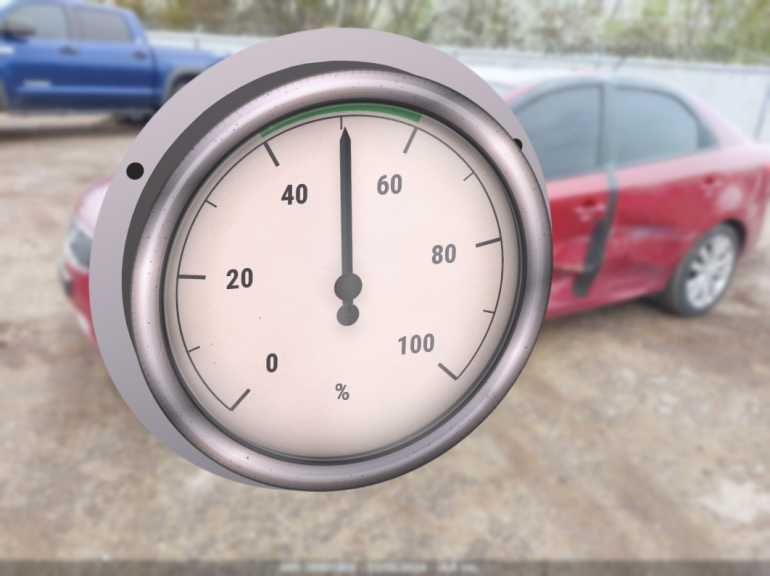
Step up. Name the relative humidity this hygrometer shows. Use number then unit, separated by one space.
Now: 50 %
